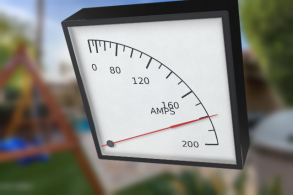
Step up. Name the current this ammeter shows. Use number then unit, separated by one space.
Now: 180 A
